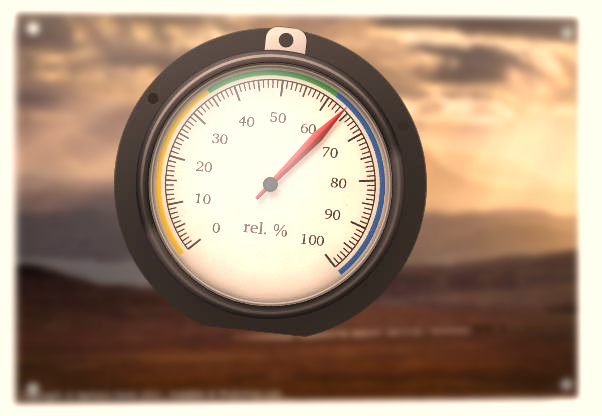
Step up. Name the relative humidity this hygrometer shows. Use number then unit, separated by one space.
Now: 64 %
